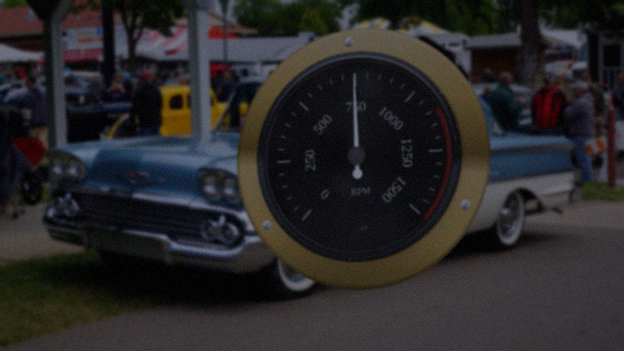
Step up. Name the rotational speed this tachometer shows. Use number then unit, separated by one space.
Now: 750 rpm
